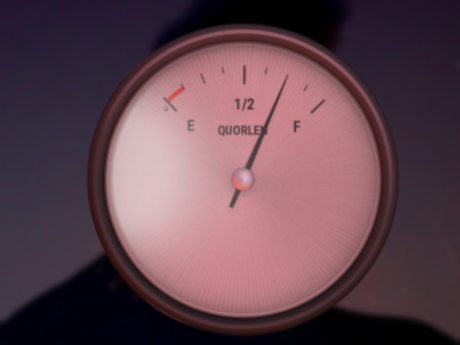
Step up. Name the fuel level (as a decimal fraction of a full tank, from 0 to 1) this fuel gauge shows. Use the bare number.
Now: 0.75
